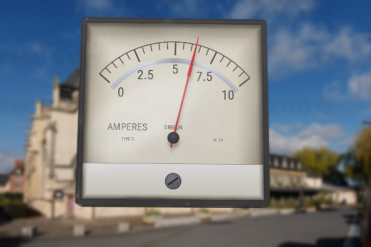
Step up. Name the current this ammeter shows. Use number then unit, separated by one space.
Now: 6.25 A
